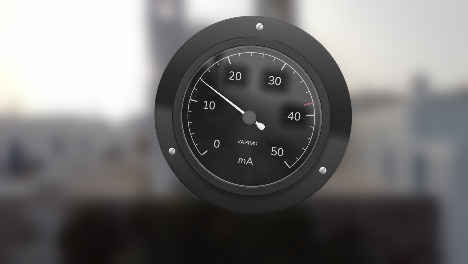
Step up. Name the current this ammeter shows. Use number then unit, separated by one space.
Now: 14 mA
